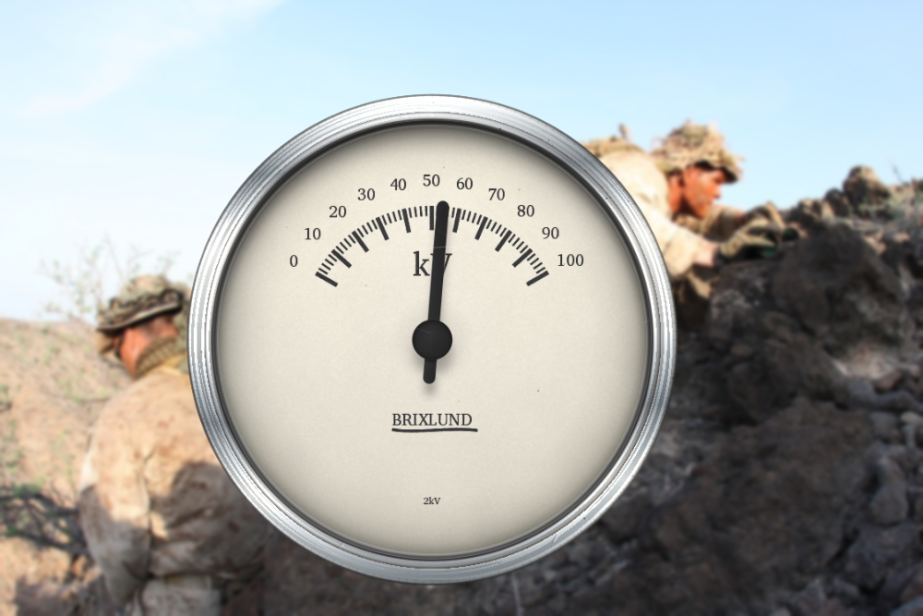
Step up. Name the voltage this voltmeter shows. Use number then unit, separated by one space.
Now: 54 kV
